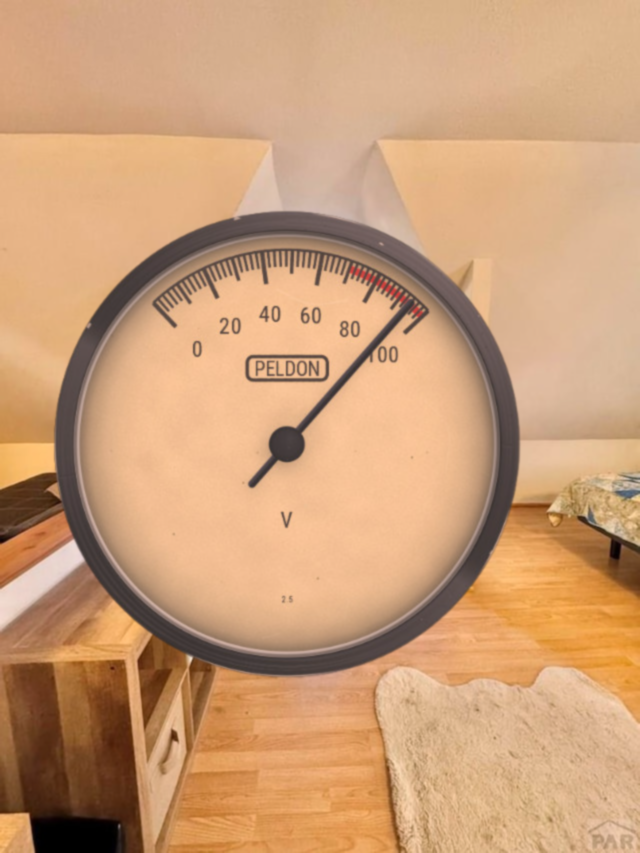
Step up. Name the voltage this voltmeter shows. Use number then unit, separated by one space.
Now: 94 V
